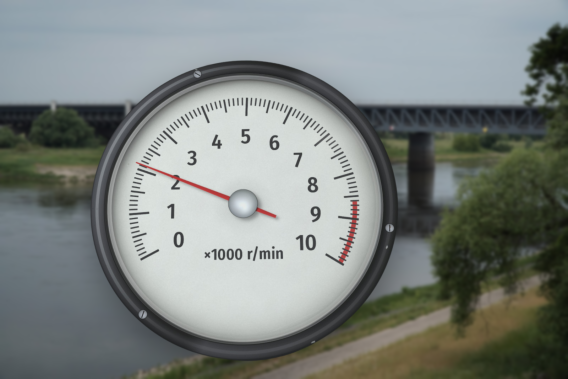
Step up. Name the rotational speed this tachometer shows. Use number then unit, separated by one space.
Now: 2100 rpm
